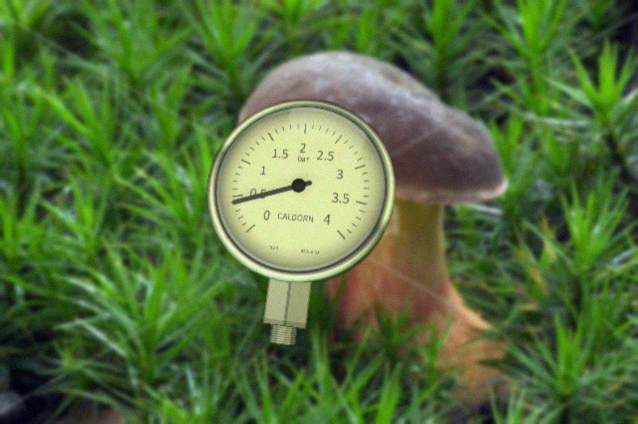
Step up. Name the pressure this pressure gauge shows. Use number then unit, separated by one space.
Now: 0.4 bar
